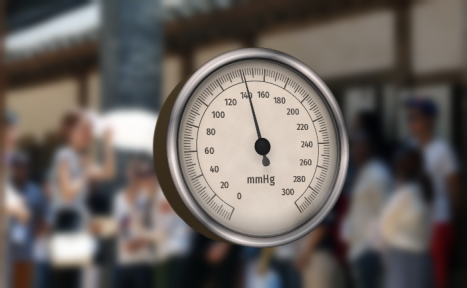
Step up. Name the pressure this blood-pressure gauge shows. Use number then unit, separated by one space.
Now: 140 mmHg
